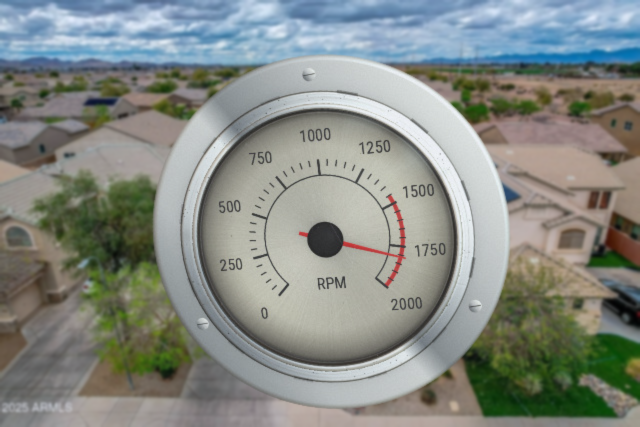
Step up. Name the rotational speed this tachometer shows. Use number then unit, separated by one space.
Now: 1800 rpm
